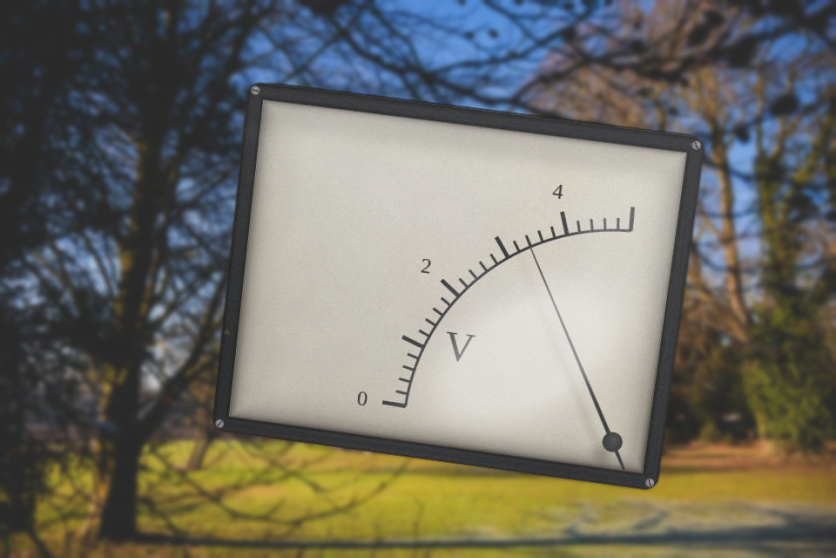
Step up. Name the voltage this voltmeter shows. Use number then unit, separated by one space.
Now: 3.4 V
